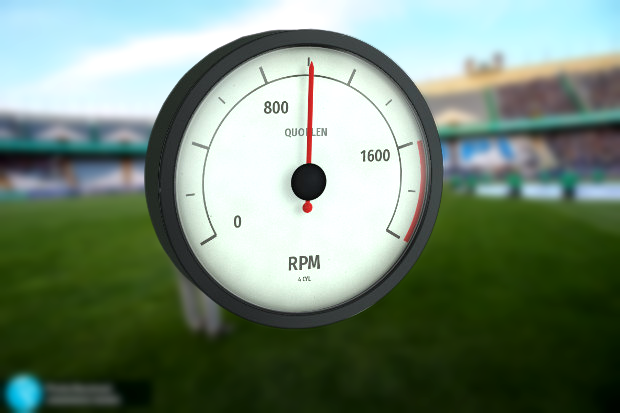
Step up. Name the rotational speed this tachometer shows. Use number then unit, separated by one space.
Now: 1000 rpm
